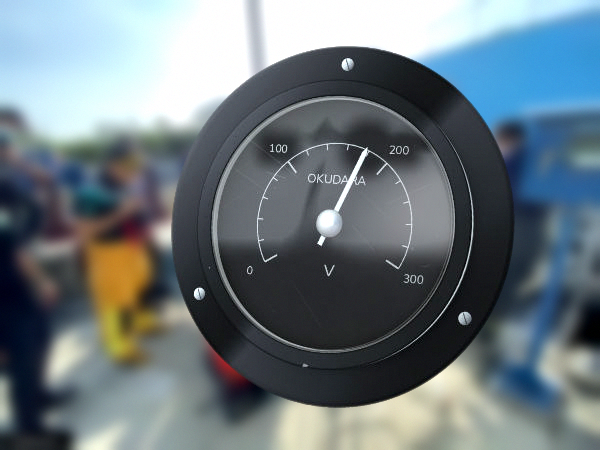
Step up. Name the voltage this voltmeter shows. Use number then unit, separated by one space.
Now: 180 V
